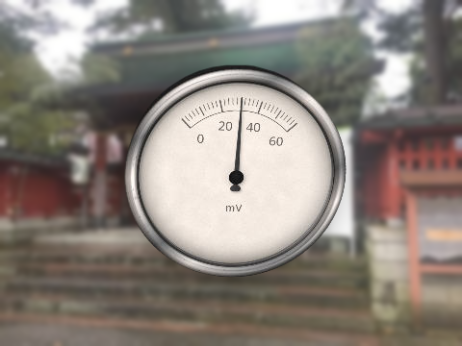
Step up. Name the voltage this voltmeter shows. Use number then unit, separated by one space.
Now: 30 mV
